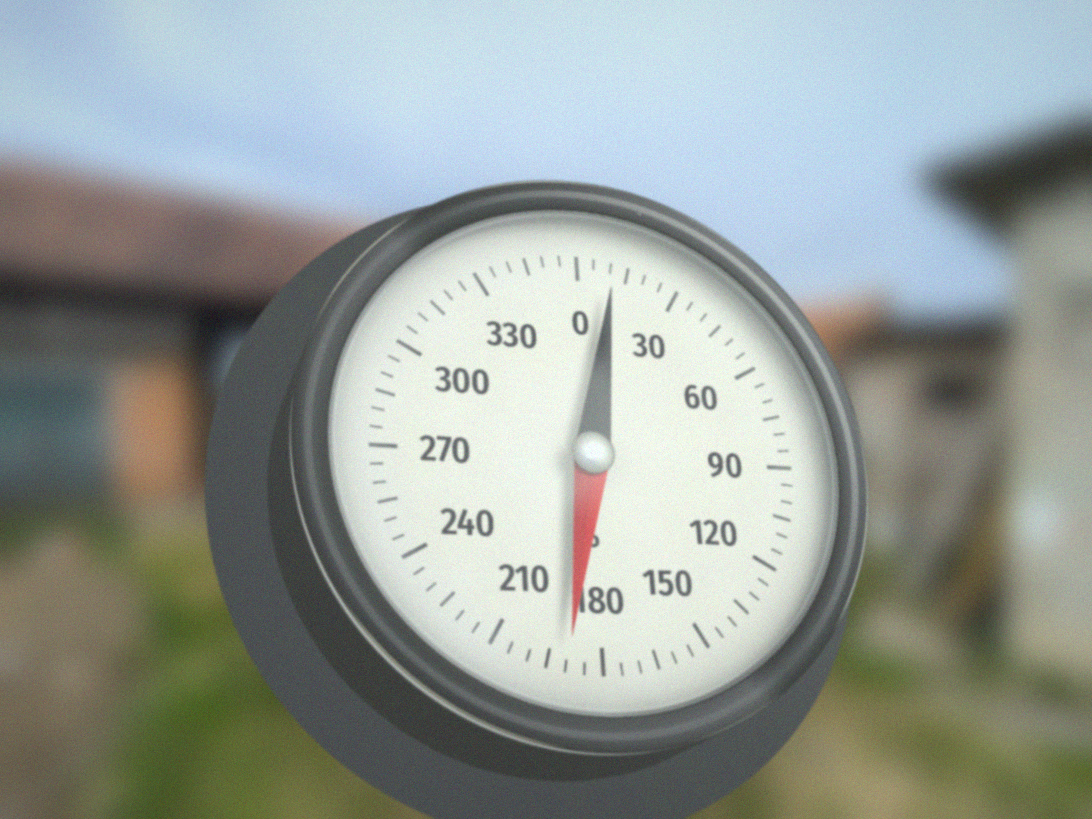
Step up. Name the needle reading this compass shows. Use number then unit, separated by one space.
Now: 190 °
